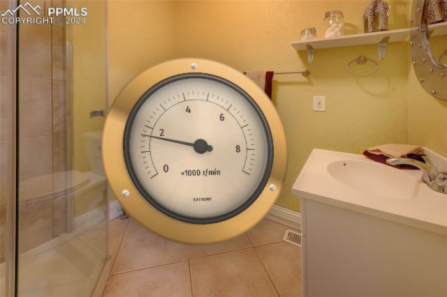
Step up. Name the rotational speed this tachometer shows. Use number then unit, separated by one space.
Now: 1600 rpm
